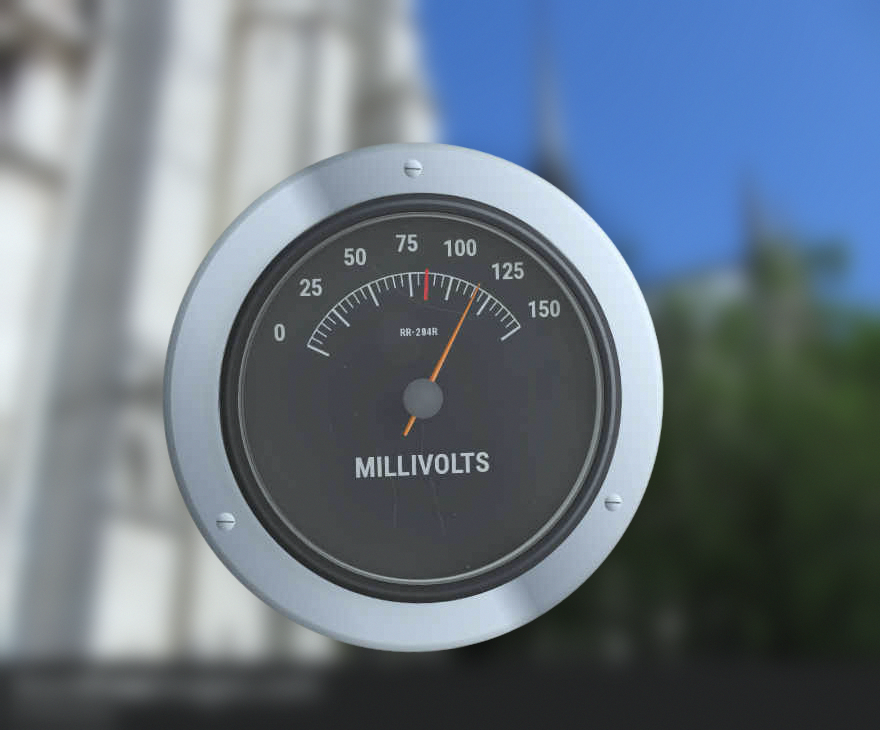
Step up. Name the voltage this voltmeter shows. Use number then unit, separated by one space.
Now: 115 mV
